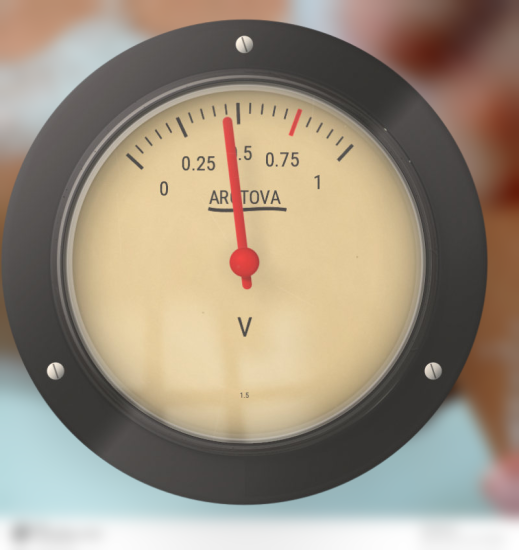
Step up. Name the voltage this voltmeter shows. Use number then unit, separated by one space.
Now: 0.45 V
